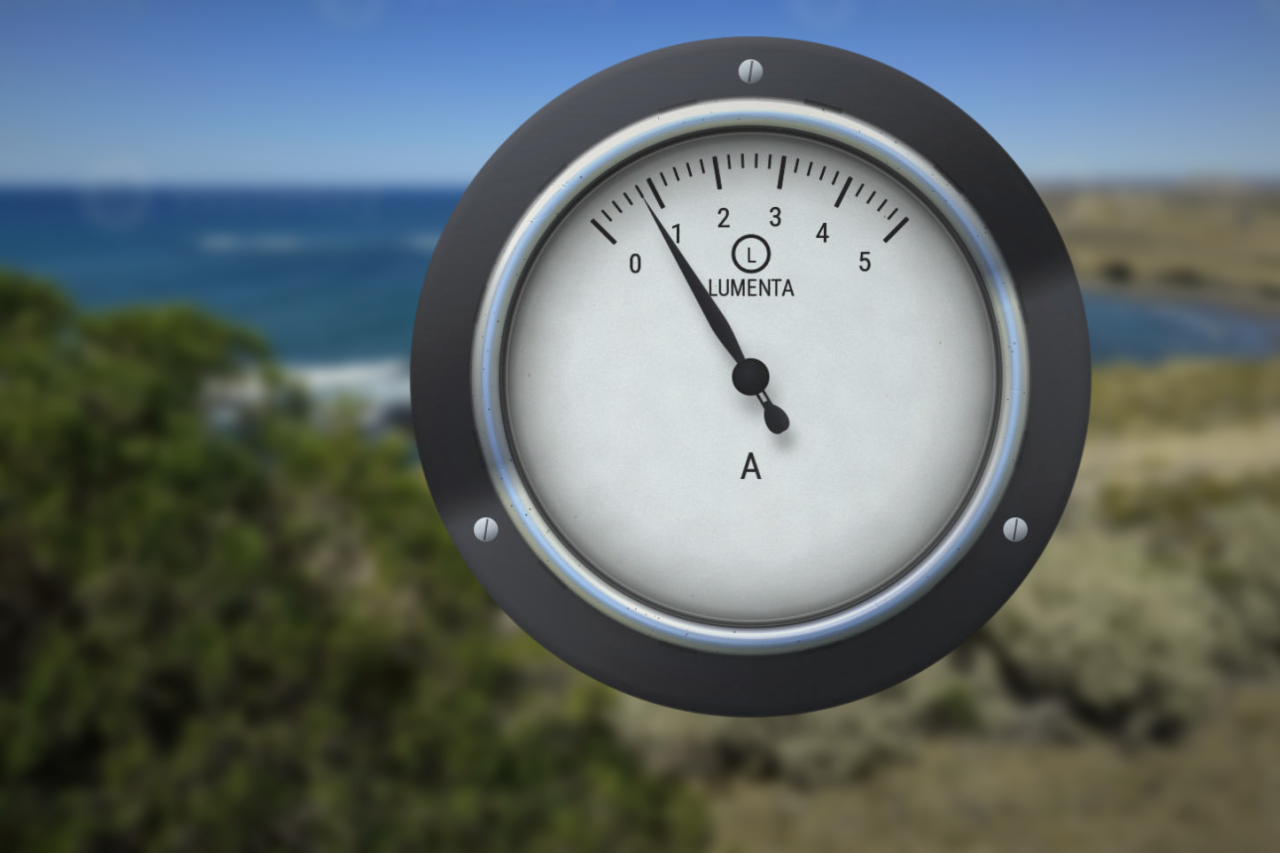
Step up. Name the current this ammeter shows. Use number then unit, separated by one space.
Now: 0.8 A
